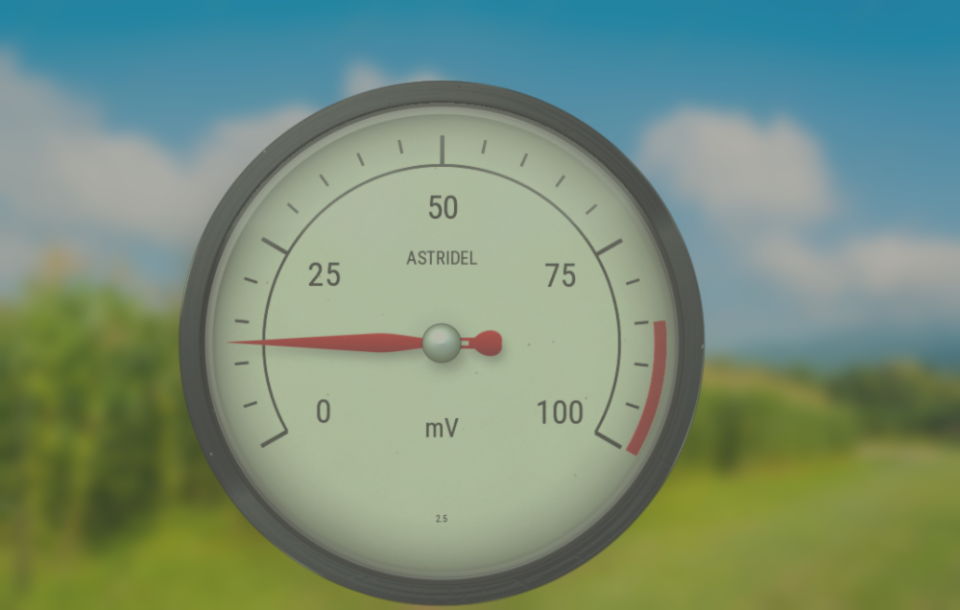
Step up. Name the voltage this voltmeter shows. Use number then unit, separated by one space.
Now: 12.5 mV
